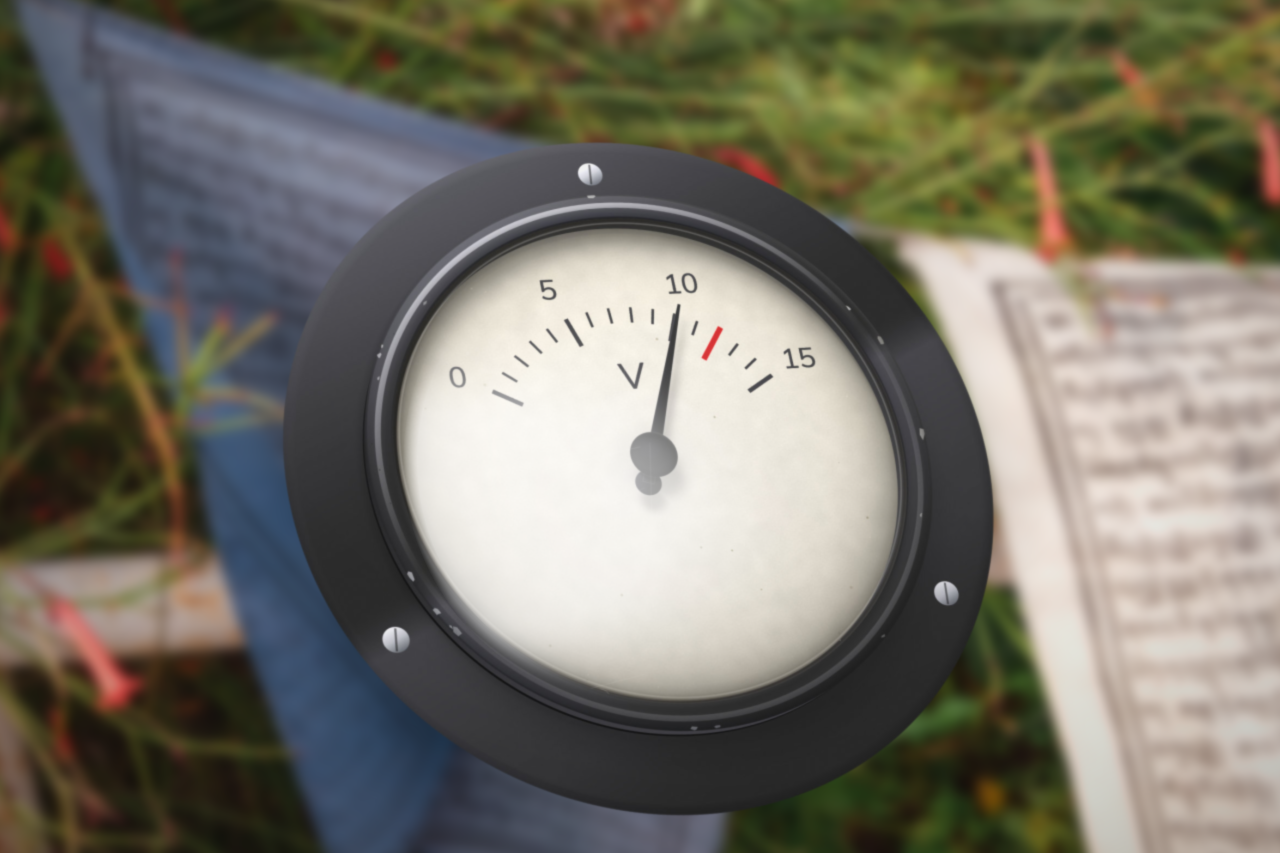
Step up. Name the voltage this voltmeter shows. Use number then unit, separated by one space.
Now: 10 V
